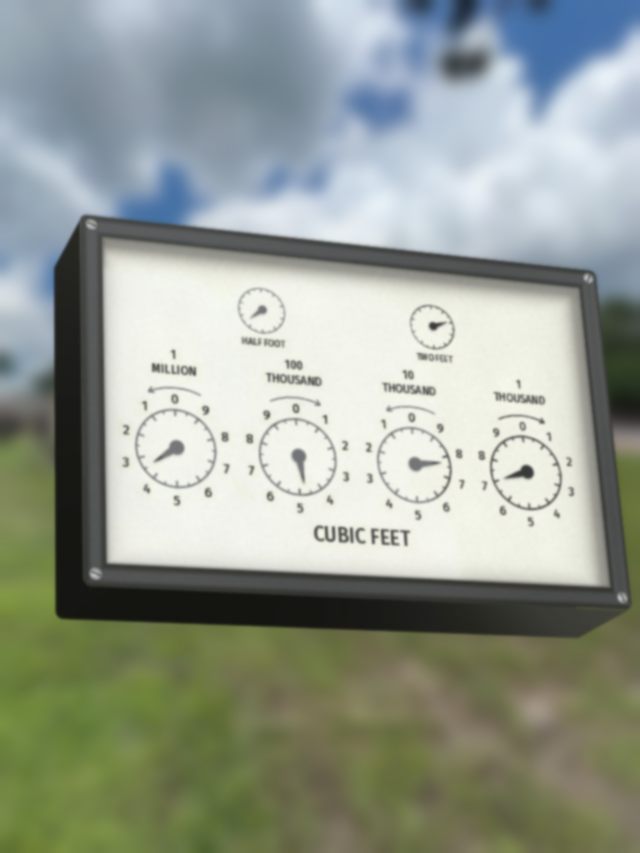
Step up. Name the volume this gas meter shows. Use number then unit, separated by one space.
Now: 347700 ft³
